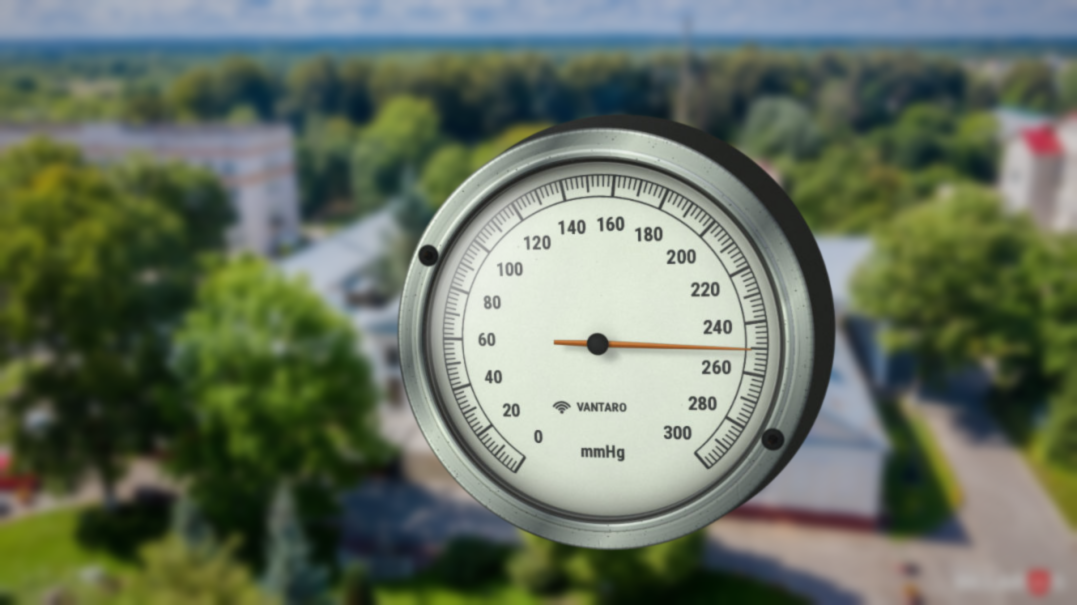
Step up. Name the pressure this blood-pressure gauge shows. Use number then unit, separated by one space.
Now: 250 mmHg
